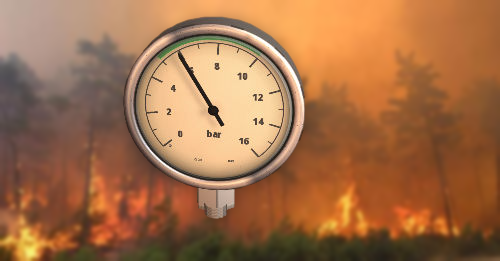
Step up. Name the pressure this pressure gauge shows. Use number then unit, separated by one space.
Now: 6 bar
